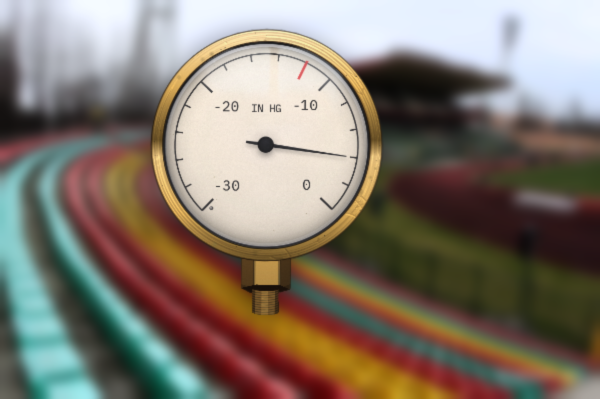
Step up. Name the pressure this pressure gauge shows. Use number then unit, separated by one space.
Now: -4 inHg
